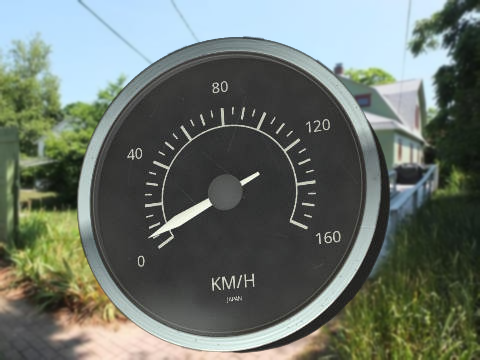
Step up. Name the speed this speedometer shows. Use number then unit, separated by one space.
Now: 5 km/h
